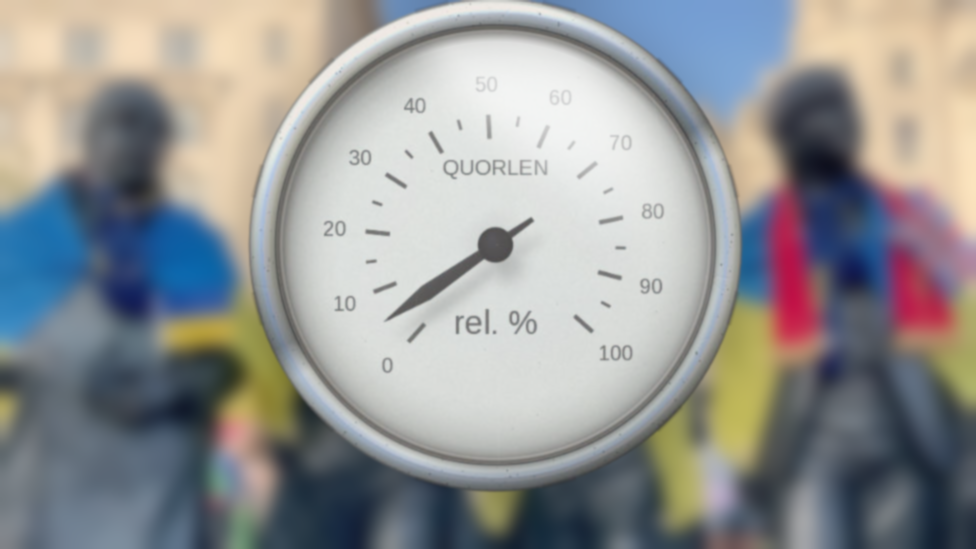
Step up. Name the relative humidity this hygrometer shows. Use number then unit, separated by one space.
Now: 5 %
